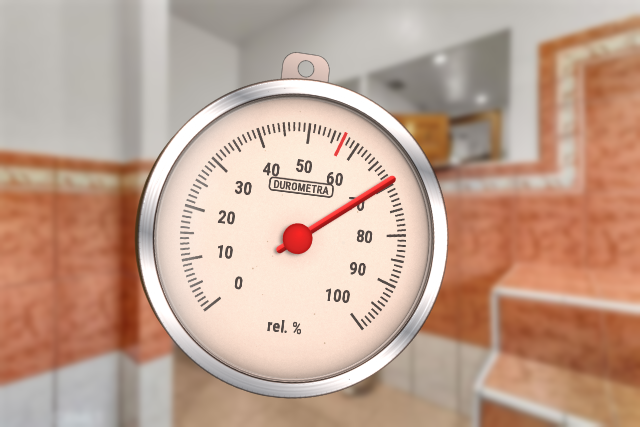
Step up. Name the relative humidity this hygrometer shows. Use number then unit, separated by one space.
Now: 69 %
